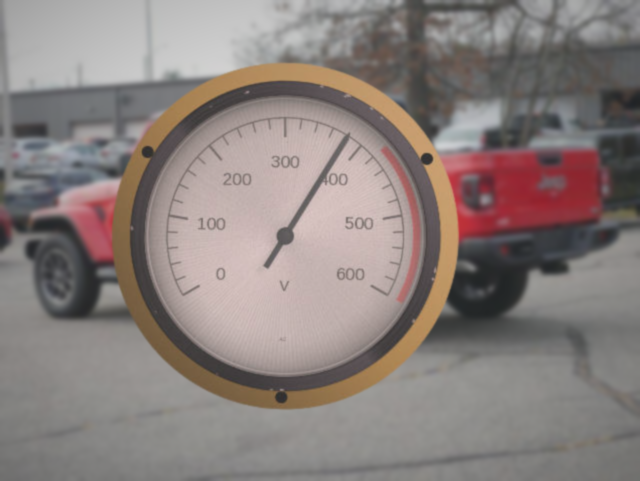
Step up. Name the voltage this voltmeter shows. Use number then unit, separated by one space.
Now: 380 V
